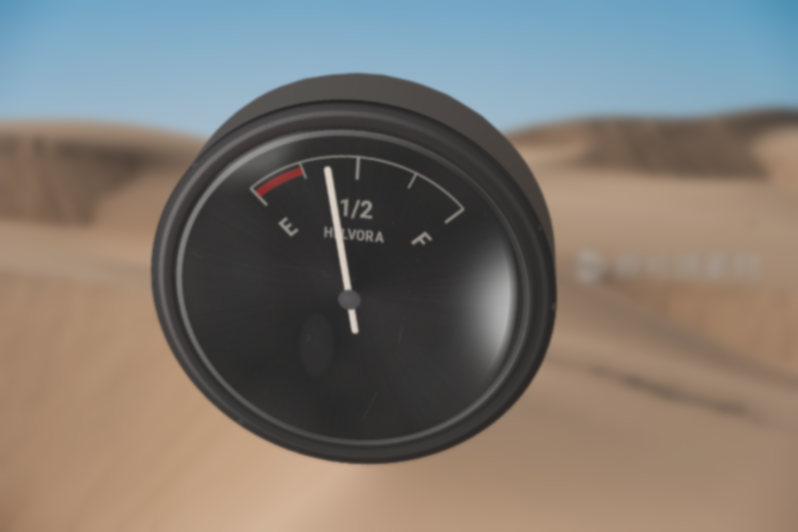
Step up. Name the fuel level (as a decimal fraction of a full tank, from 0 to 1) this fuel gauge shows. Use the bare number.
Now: 0.375
